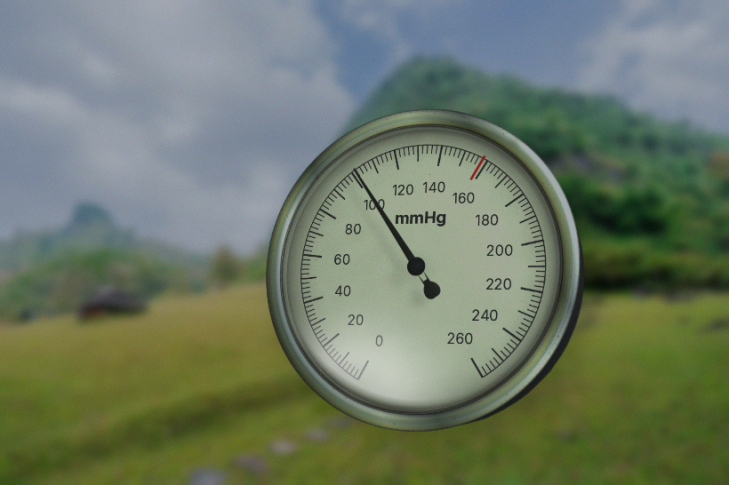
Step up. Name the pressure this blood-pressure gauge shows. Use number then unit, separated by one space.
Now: 102 mmHg
